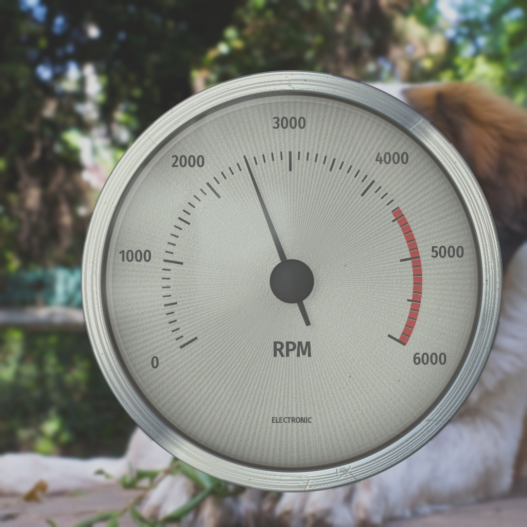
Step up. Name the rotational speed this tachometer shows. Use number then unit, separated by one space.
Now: 2500 rpm
